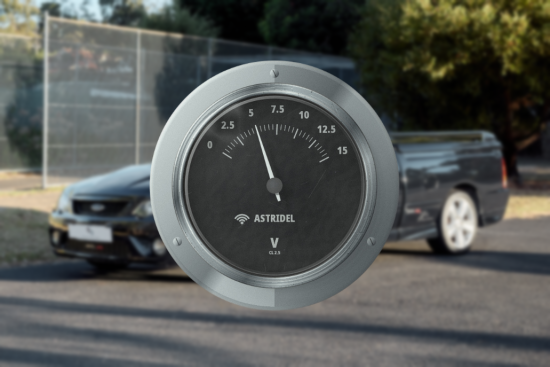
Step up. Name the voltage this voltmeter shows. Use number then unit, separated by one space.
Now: 5 V
